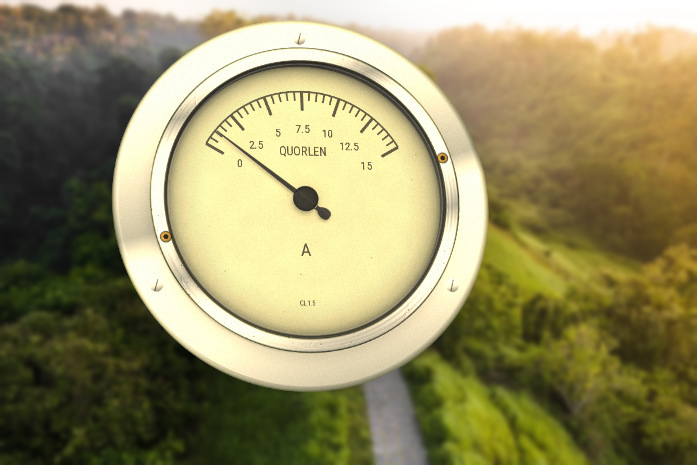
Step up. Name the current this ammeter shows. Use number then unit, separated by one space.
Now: 1 A
